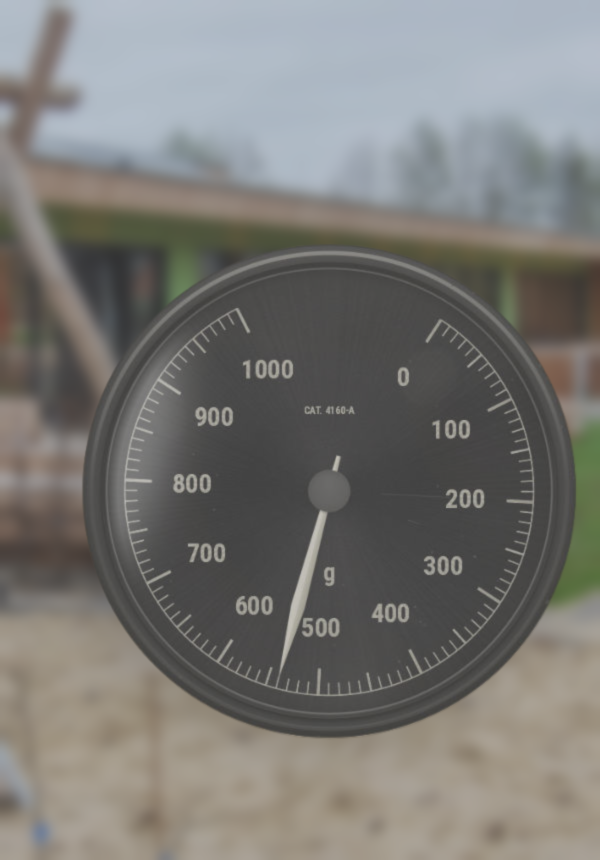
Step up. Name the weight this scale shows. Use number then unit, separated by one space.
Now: 540 g
